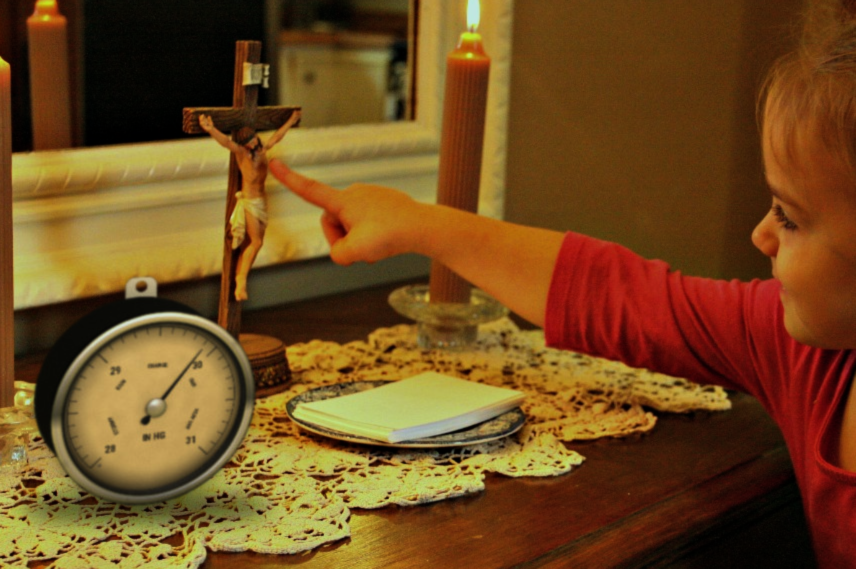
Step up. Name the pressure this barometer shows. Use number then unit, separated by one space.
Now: 29.9 inHg
